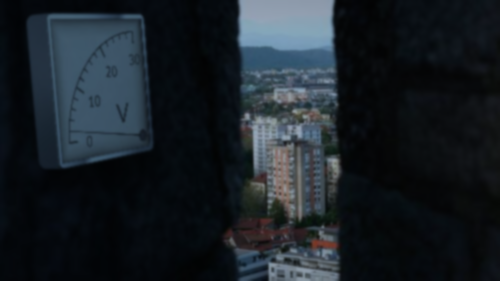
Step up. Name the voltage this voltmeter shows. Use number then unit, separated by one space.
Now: 2 V
